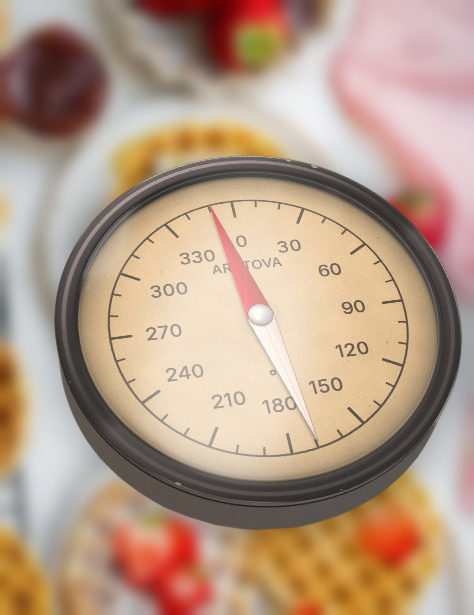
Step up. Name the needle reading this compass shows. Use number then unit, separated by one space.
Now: 350 °
